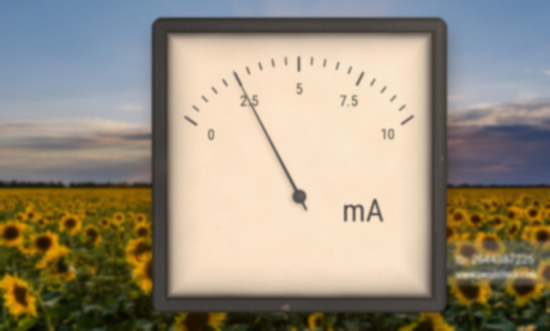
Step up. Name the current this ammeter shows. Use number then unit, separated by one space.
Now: 2.5 mA
